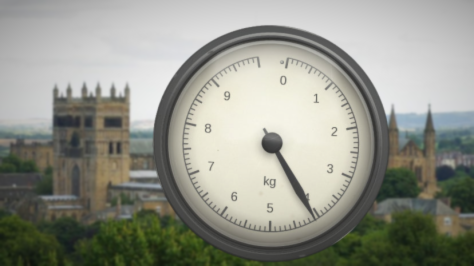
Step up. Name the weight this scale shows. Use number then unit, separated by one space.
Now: 4.1 kg
